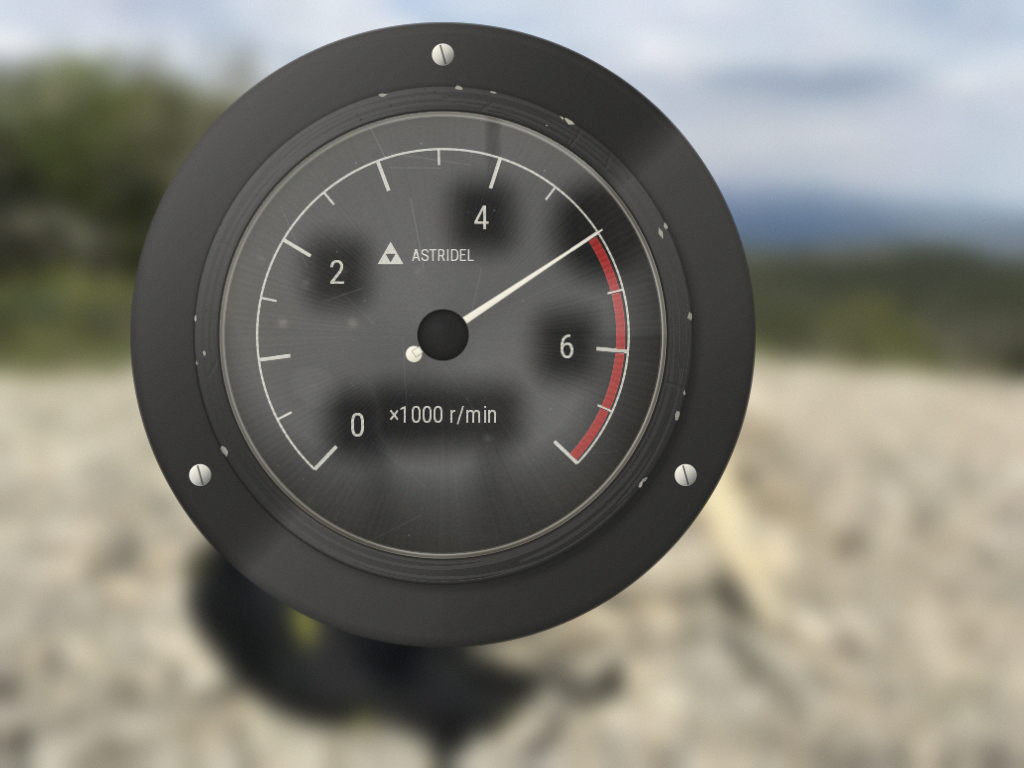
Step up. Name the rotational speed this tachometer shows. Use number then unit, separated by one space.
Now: 5000 rpm
